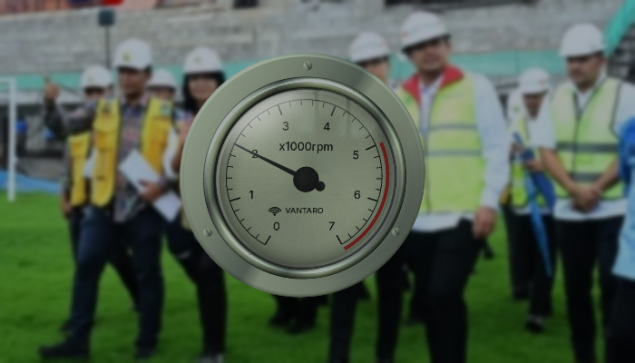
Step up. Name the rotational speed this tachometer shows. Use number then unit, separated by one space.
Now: 2000 rpm
